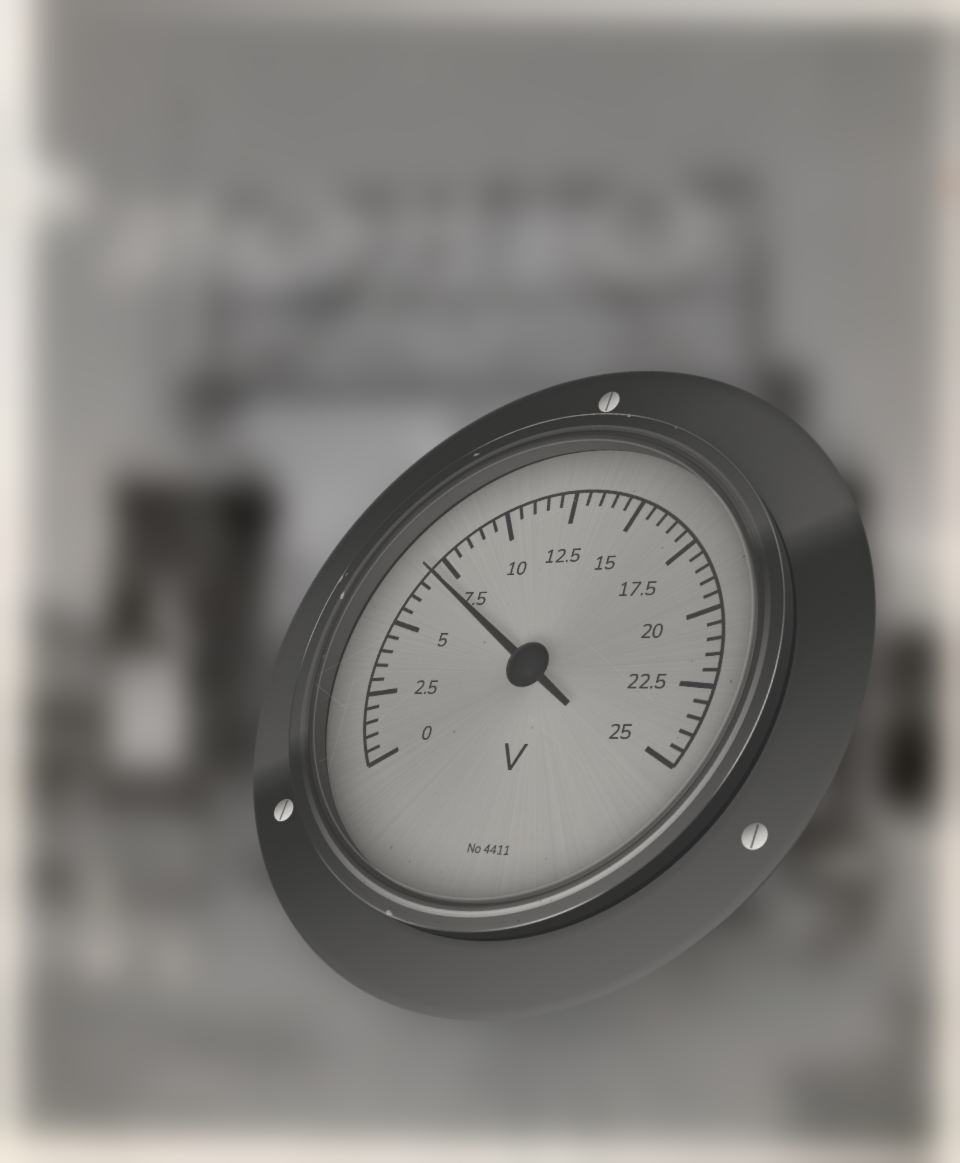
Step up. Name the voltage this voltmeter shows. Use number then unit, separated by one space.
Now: 7 V
